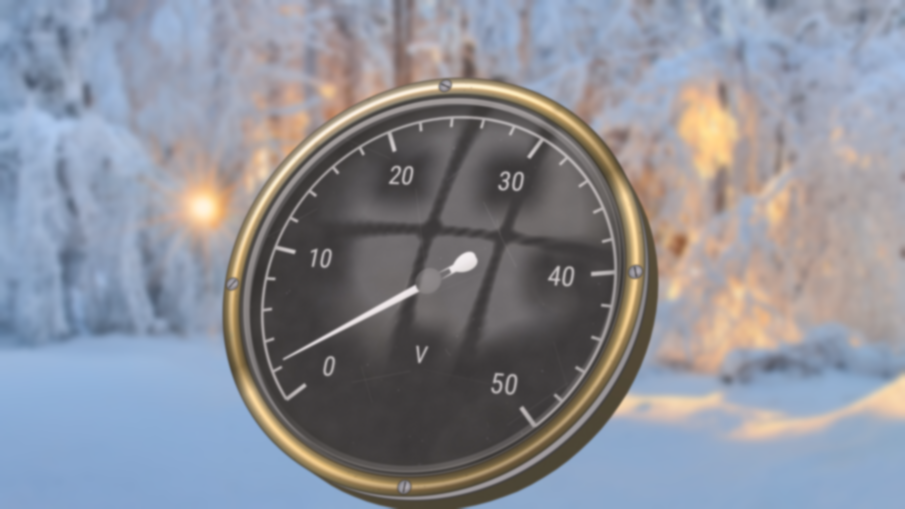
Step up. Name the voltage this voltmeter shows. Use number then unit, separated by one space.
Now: 2 V
